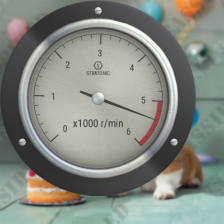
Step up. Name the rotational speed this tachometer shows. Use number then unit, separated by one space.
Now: 5400 rpm
